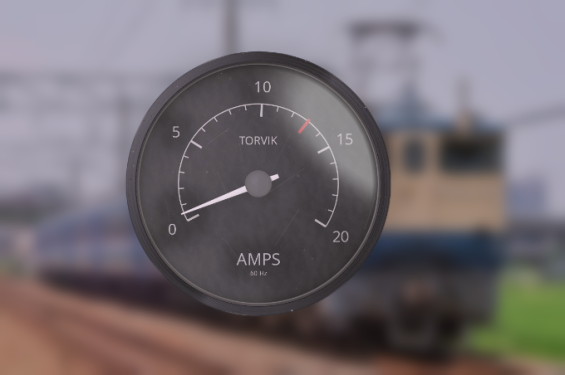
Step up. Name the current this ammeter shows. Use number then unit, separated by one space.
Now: 0.5 A
